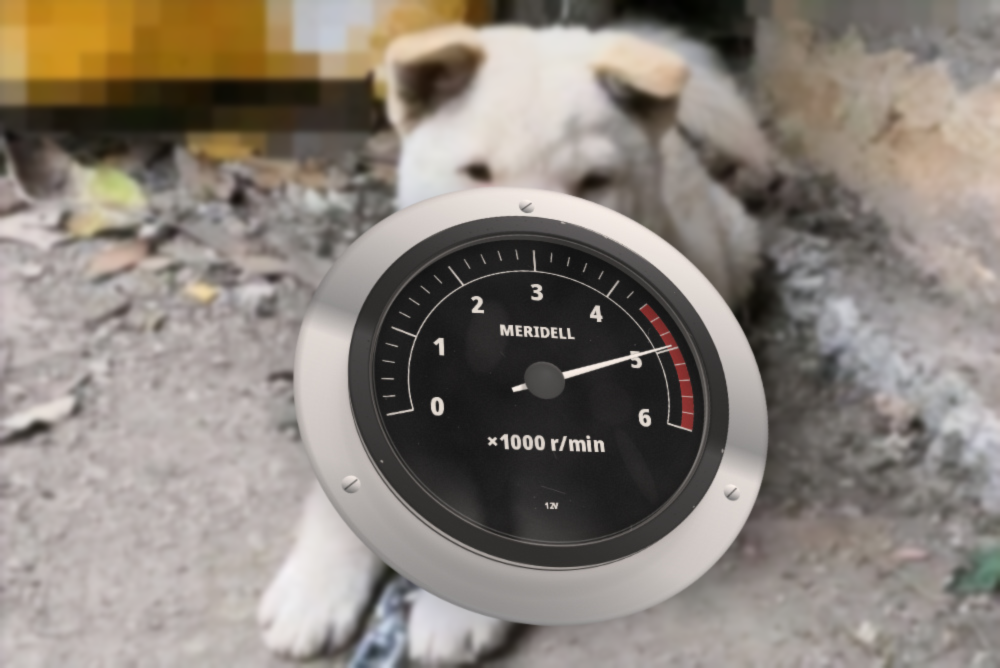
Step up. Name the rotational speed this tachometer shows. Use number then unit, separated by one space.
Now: 5000 rpm
